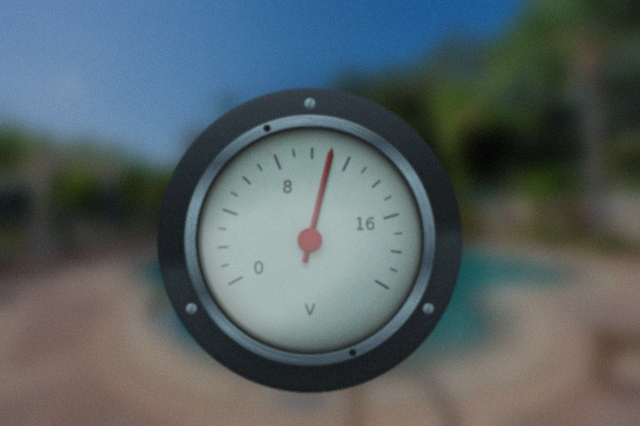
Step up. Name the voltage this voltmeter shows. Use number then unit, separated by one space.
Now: 11 V
